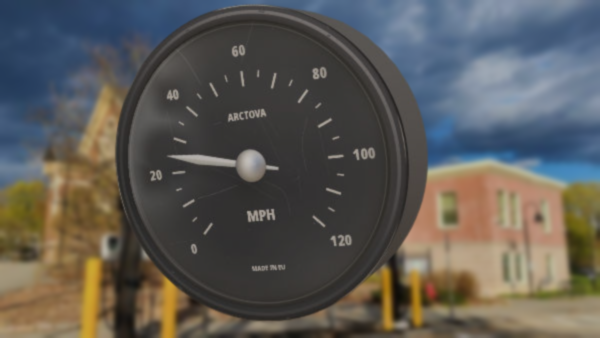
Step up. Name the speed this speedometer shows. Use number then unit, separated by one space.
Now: 25 mph
